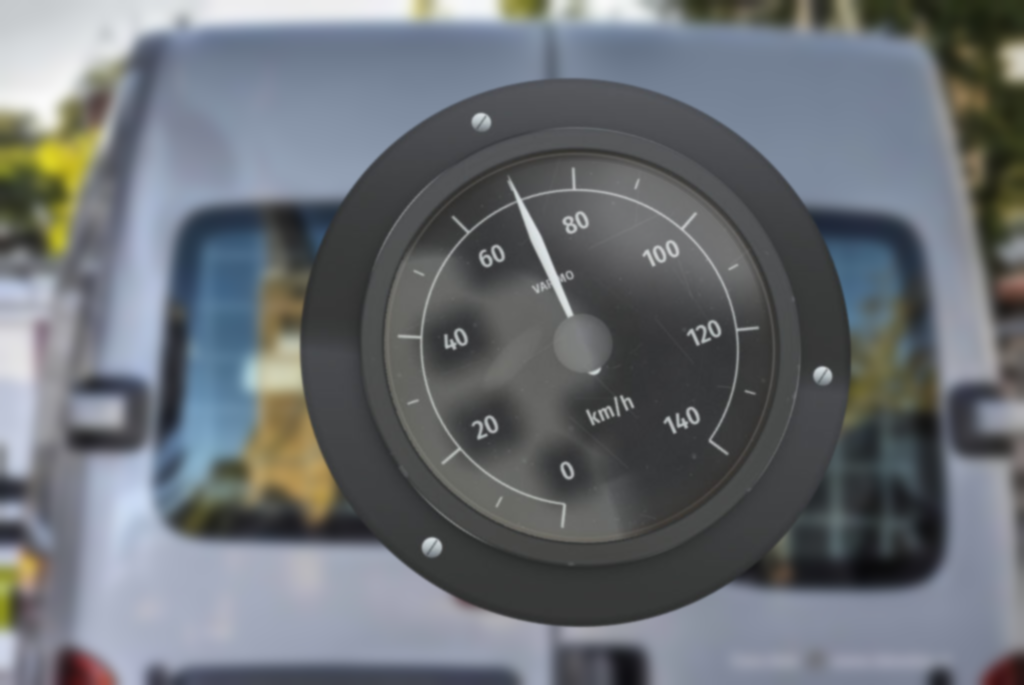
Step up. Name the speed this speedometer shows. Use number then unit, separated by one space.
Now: 70 km/h
